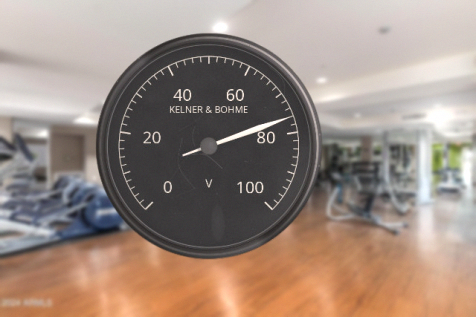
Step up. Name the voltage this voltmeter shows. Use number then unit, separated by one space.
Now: 76 V
